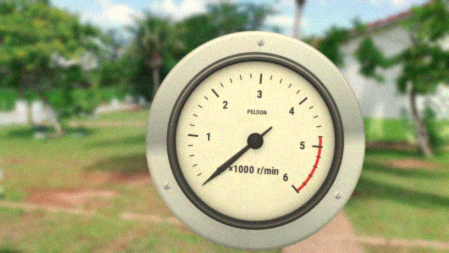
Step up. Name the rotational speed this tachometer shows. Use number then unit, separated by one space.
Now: 0 rpm
